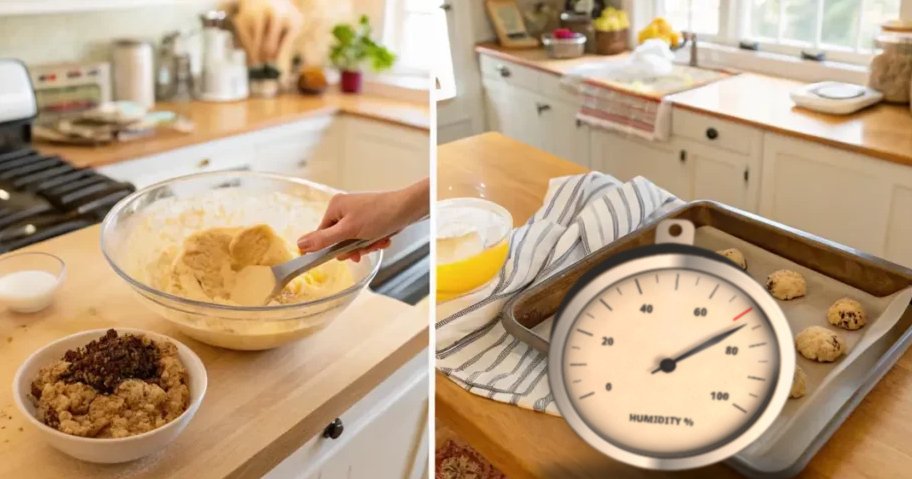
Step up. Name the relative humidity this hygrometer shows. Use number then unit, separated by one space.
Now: 72.5 %
